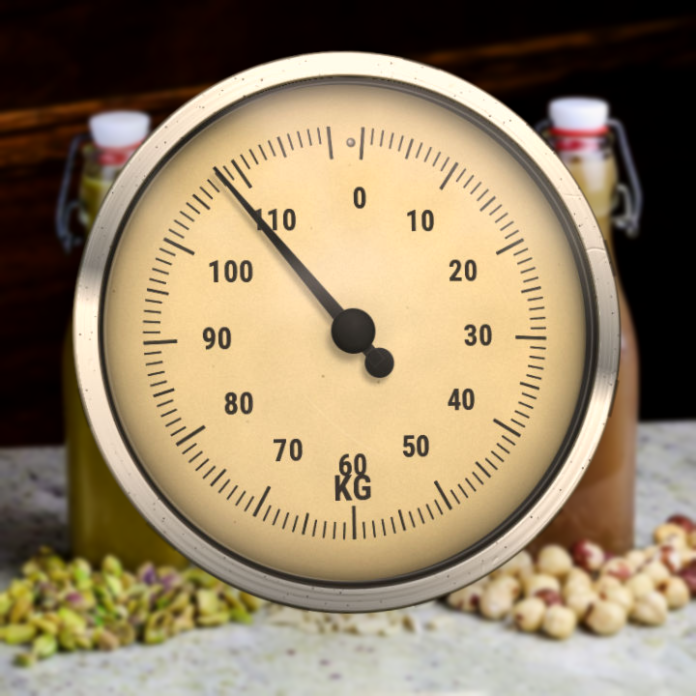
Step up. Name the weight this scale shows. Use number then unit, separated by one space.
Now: 108 kg
